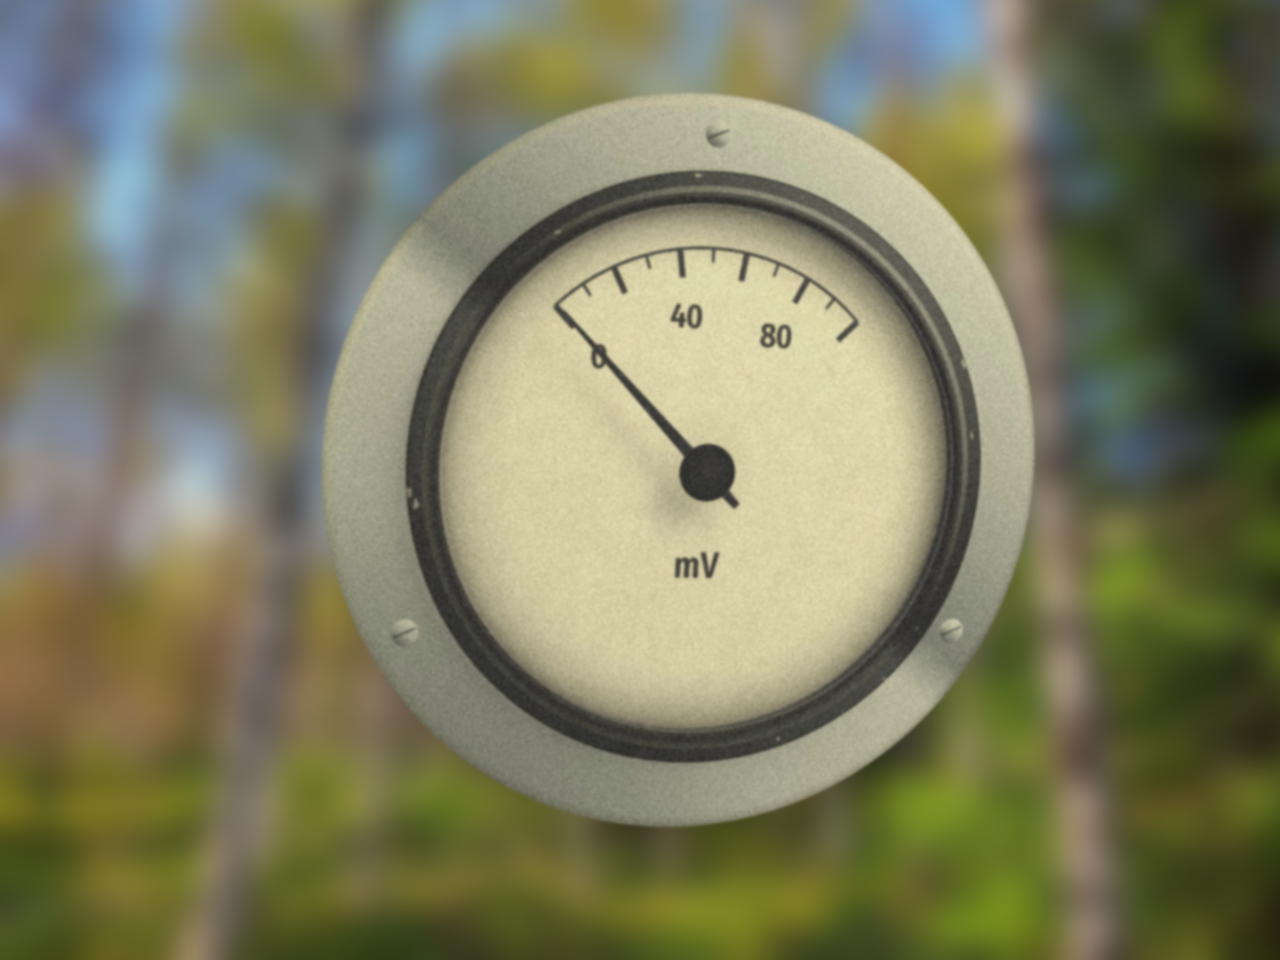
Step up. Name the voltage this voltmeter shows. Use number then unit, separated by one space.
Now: 0 mV
